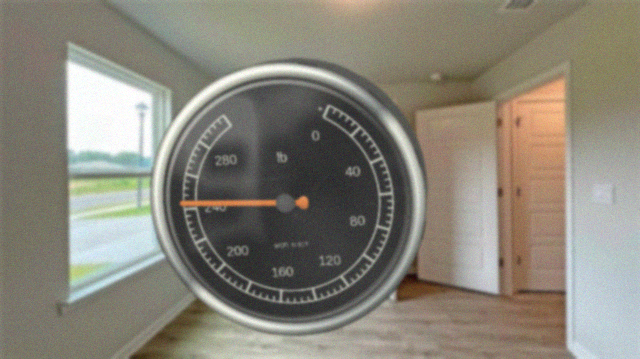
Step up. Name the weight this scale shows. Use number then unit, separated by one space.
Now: 244 lb
